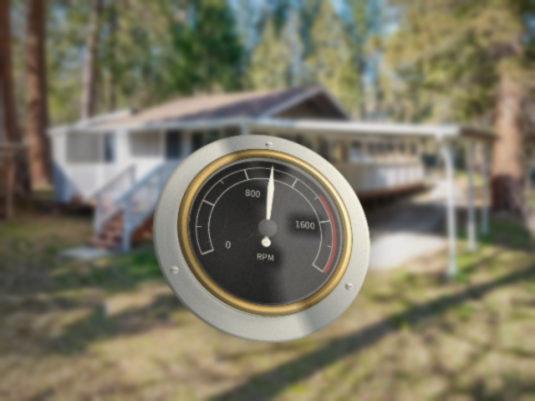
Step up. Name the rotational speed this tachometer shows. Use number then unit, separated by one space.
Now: 1000 rpm
